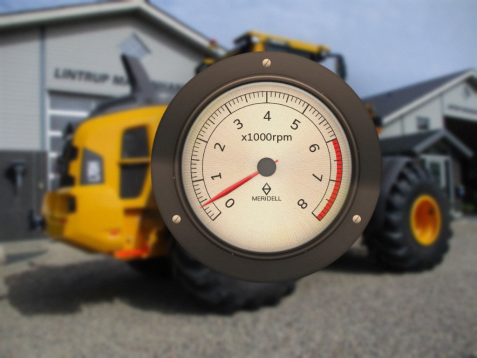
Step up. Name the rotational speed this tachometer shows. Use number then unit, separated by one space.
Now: 400 rpm
